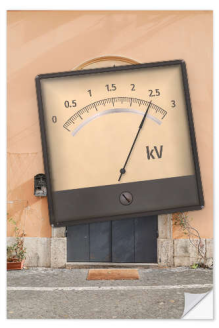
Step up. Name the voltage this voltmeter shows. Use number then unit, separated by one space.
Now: 2.5 kV
